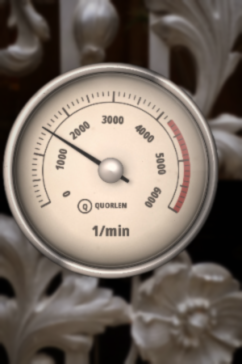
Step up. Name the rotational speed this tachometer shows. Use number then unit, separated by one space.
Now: 1500 rpm
